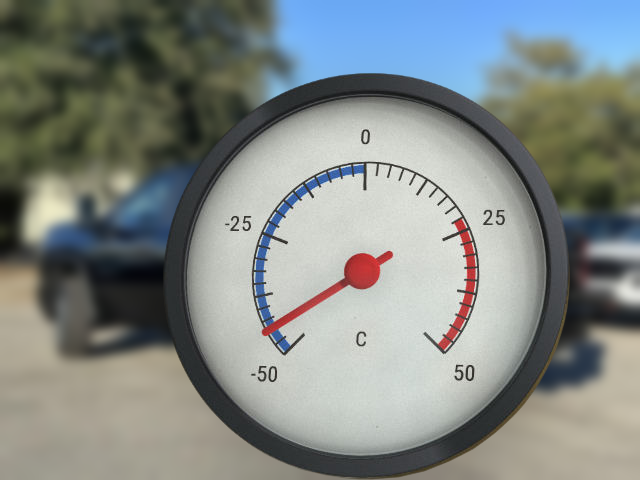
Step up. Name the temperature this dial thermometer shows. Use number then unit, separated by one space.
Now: -45 °C
